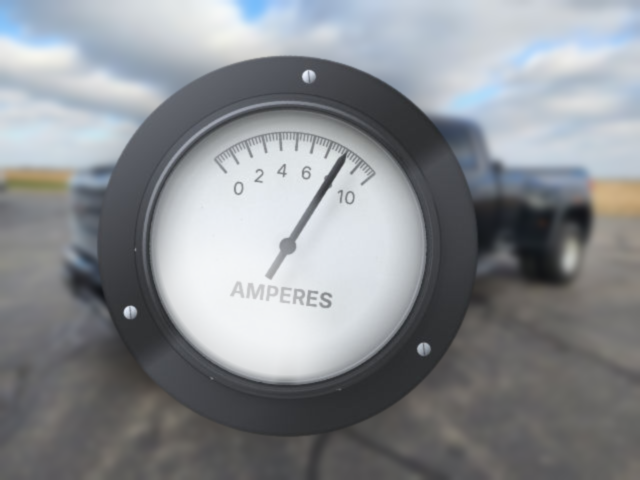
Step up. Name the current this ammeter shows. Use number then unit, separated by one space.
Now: 8 A
